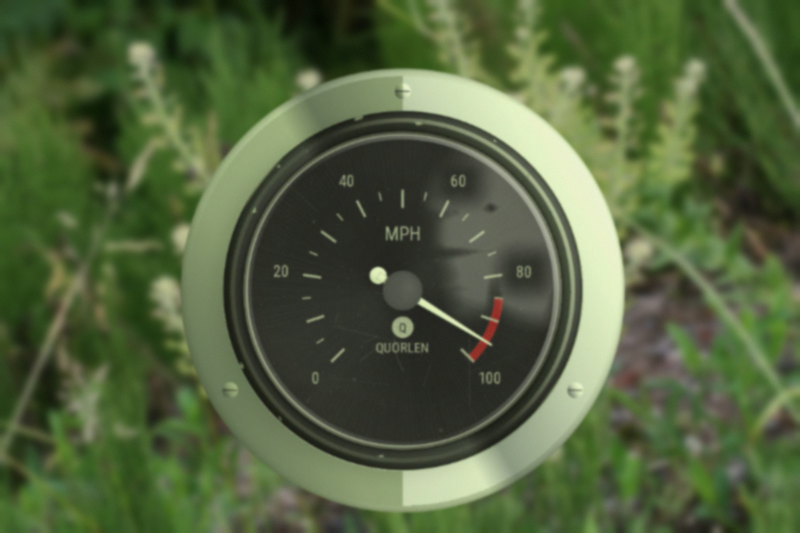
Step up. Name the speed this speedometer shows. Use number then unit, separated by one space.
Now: 95 mph
